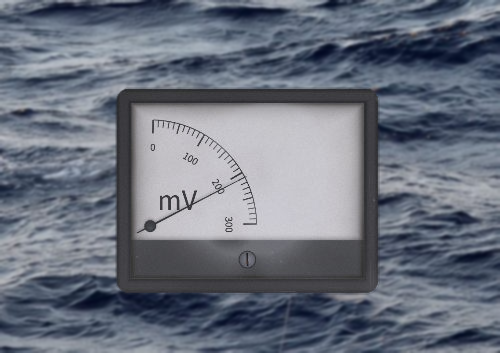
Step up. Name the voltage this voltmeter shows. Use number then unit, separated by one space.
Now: 210 mV
